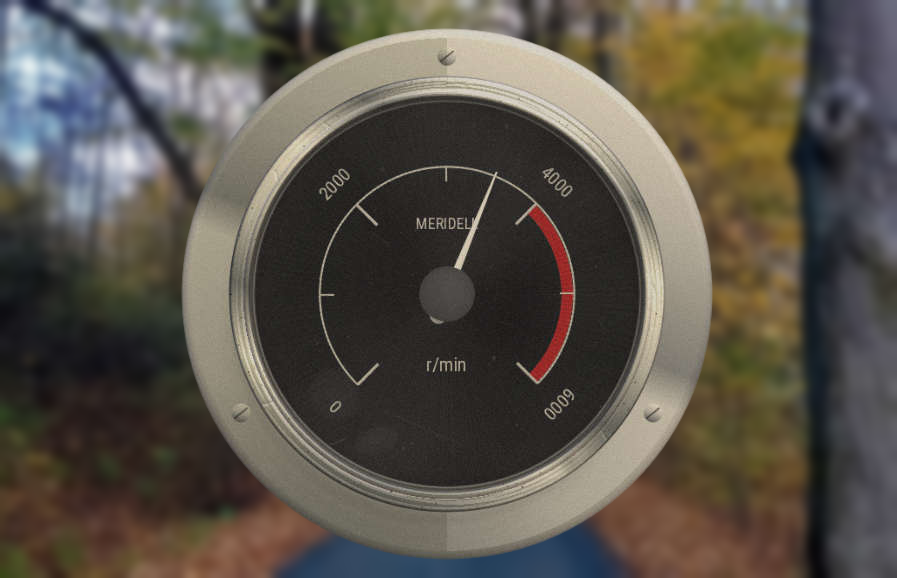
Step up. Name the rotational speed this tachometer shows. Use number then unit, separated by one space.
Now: 3500 rpm
